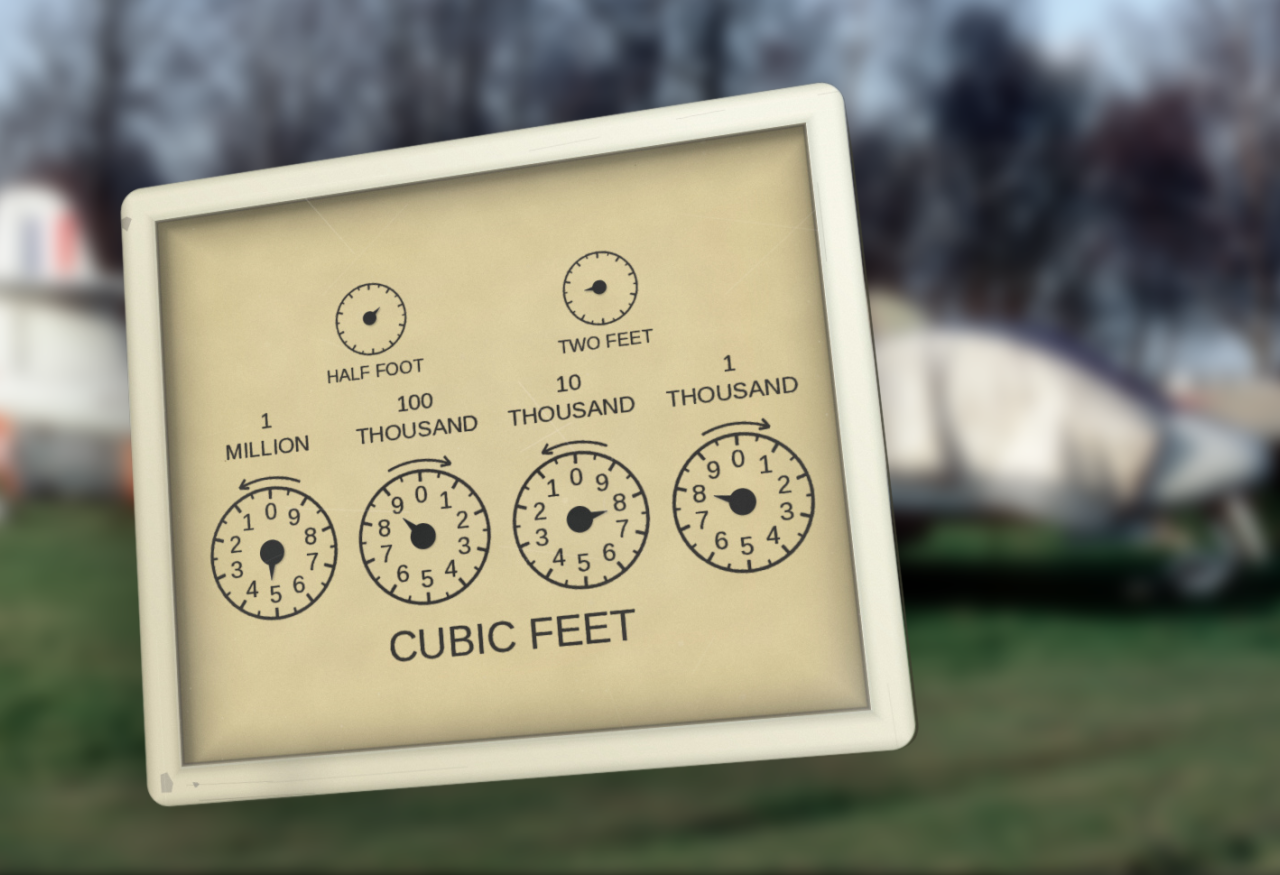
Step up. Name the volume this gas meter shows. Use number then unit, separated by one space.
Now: 487800 ft³
